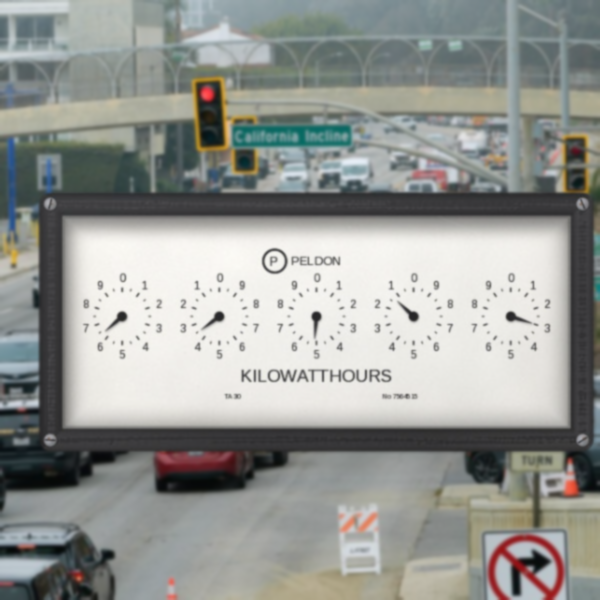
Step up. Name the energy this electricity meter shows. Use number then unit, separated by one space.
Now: 63513 kWh
